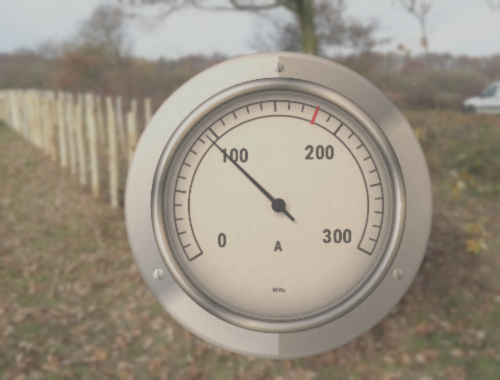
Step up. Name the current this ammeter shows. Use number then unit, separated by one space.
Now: 95 A
